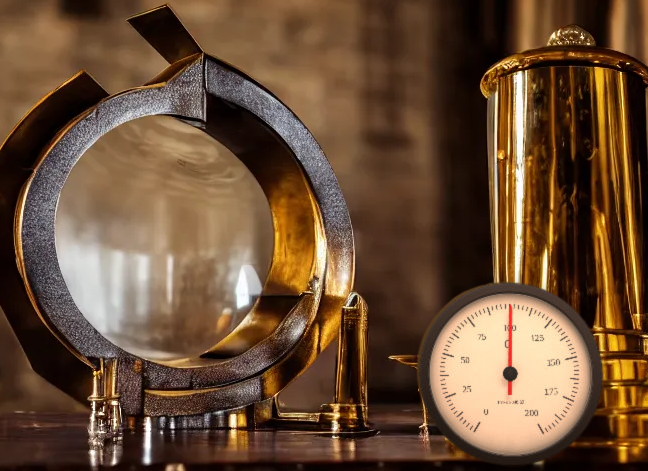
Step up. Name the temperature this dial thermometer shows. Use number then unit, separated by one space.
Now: 100 °C
